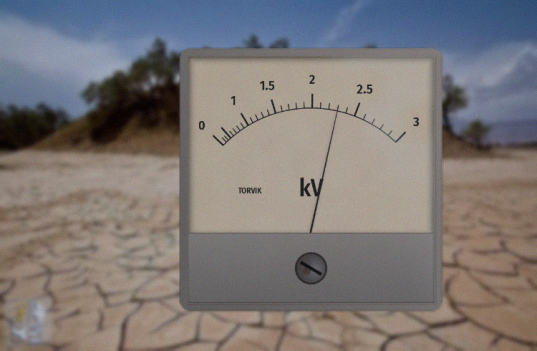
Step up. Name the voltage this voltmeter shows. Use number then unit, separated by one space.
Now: 2.3 kV
